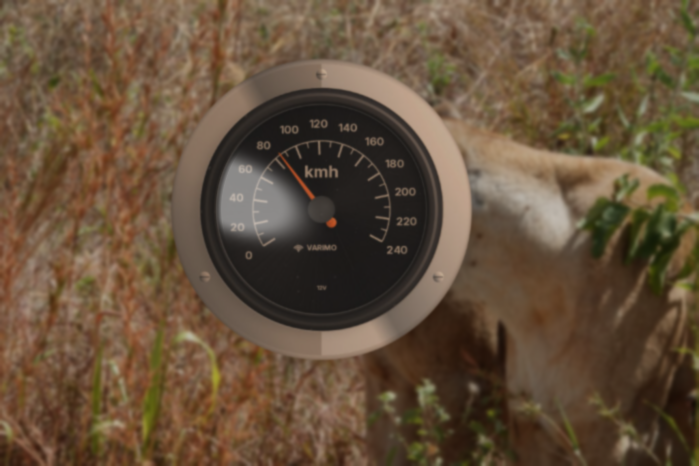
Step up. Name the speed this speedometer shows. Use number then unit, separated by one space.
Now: 85 km/h
